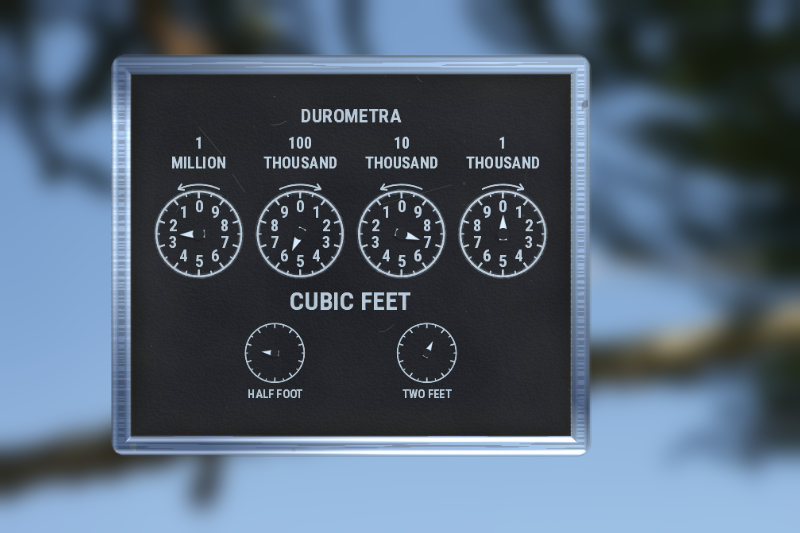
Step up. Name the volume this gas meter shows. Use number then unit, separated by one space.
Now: 257000 ft³
